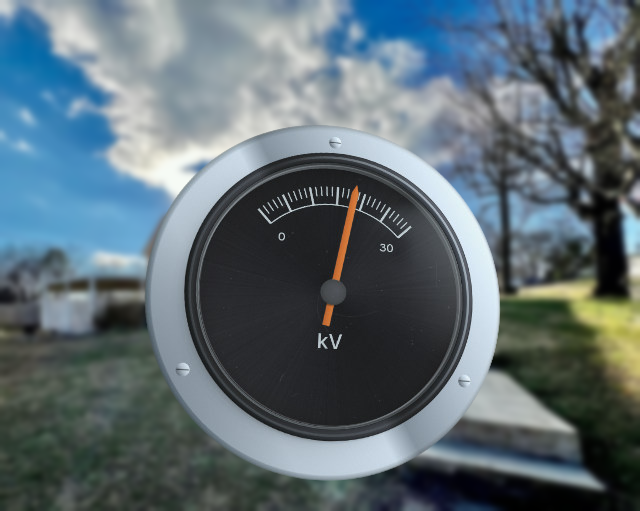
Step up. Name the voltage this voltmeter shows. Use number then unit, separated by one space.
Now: 18 kV
